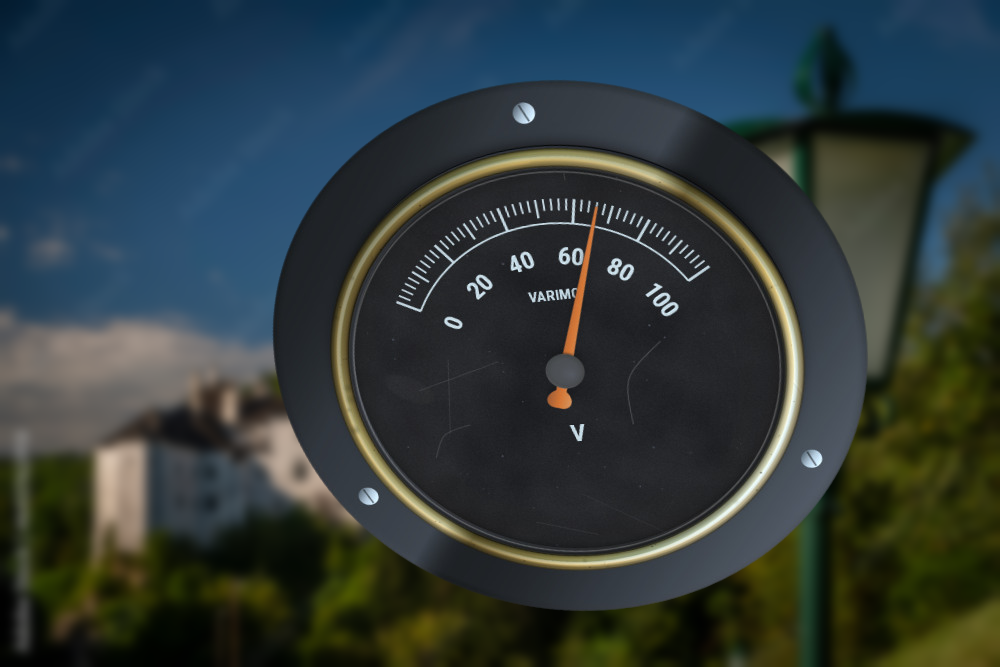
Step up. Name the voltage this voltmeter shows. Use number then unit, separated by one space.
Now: 66 V
